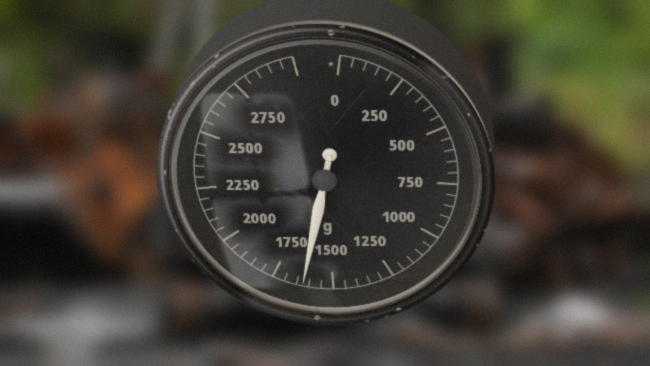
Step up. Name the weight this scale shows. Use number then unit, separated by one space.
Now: 1625 g
